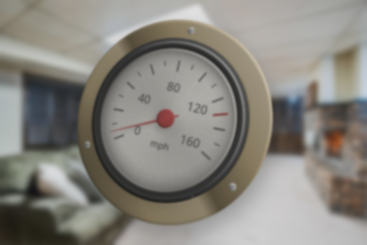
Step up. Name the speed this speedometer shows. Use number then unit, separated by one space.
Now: 5 mph
